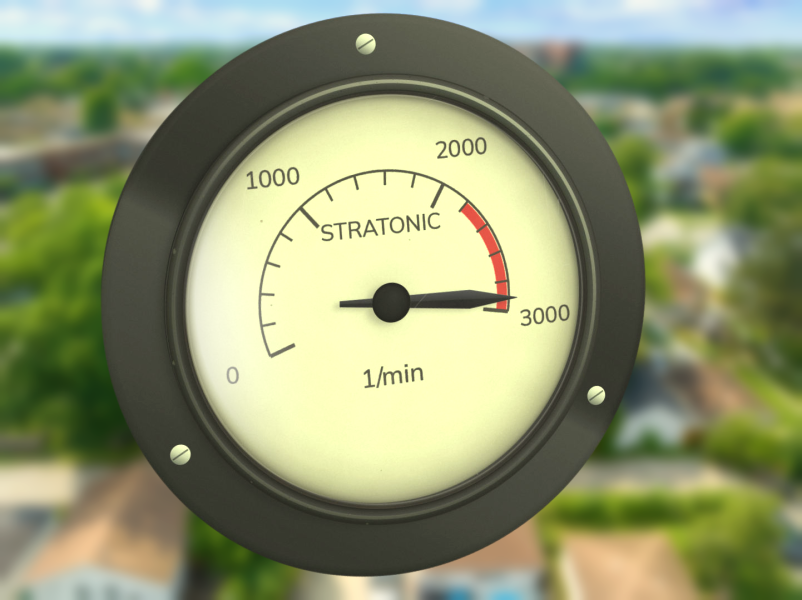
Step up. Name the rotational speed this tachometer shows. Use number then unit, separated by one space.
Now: 2900 rpm
